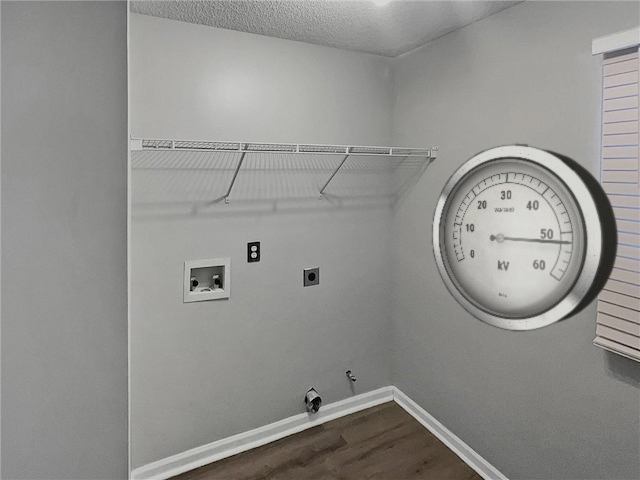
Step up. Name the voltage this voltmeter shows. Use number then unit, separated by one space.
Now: 52 kV
